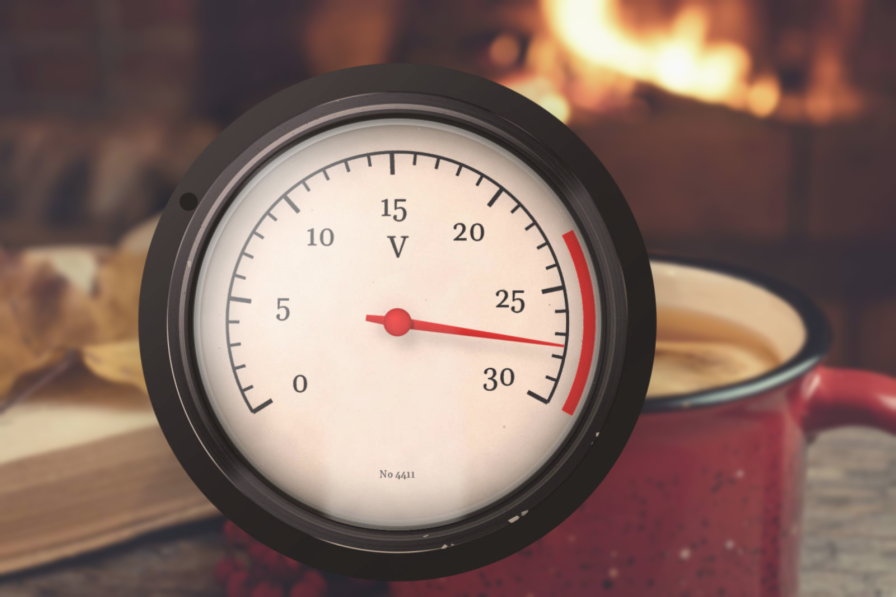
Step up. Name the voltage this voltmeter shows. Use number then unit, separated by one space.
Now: 27.5 V
